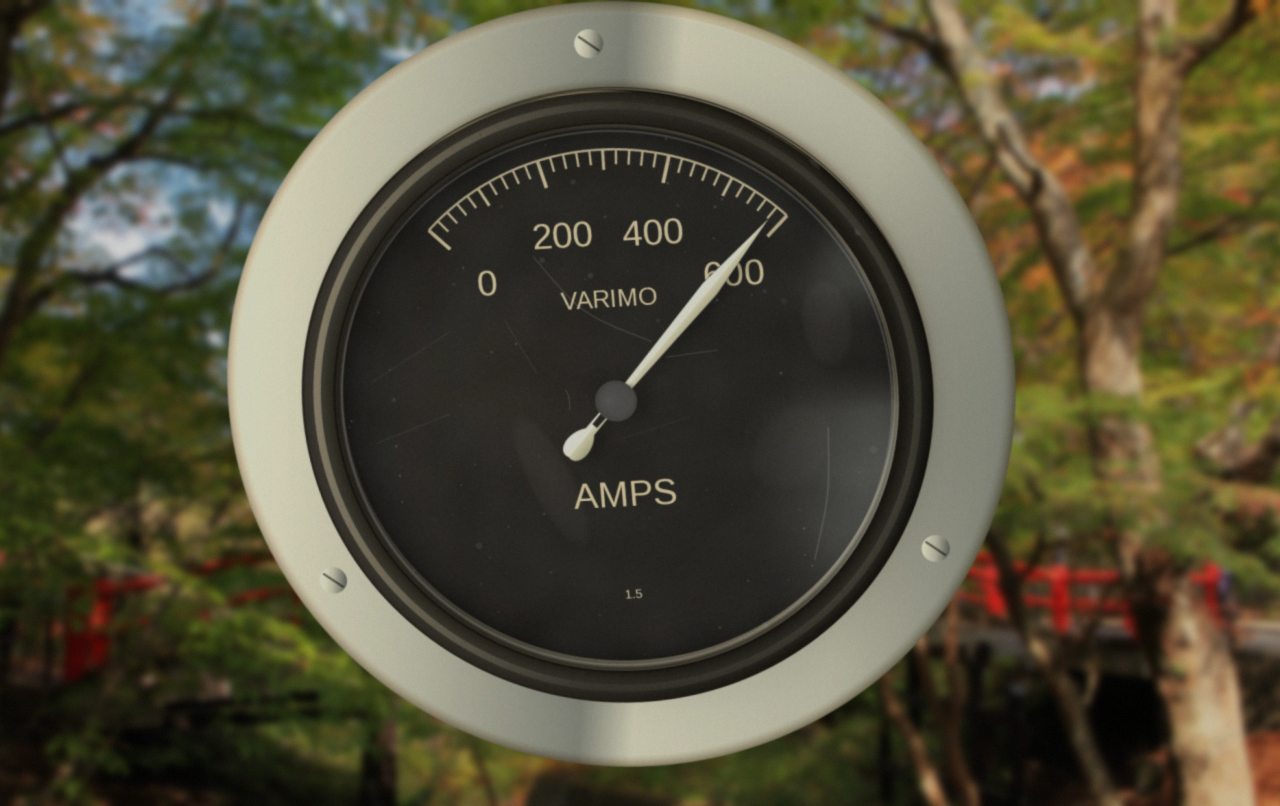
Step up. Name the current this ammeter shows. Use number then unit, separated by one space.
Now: 580 A
